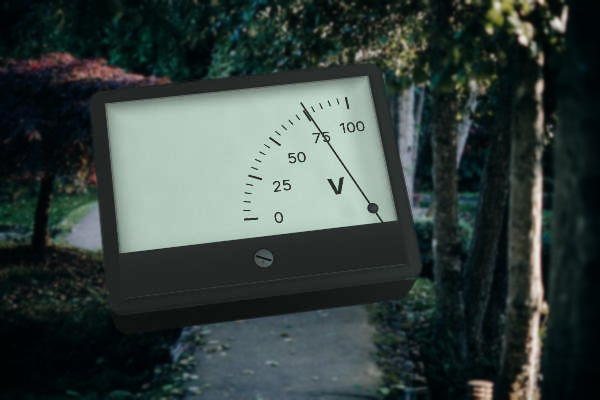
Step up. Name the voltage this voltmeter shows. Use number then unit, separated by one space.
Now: 75 V
